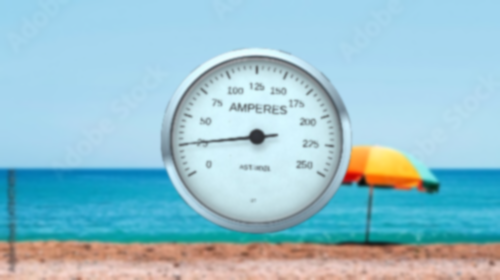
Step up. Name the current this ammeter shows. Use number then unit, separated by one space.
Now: 25 A
